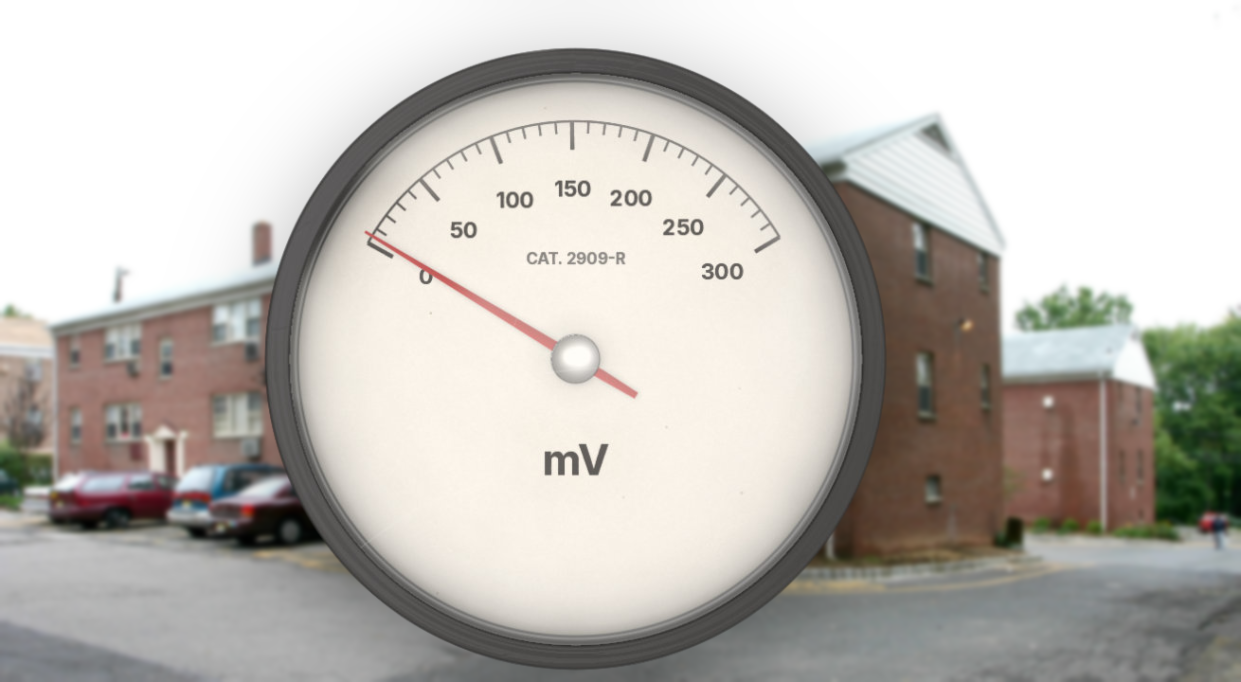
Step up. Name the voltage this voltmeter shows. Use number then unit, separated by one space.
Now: 5 mV
